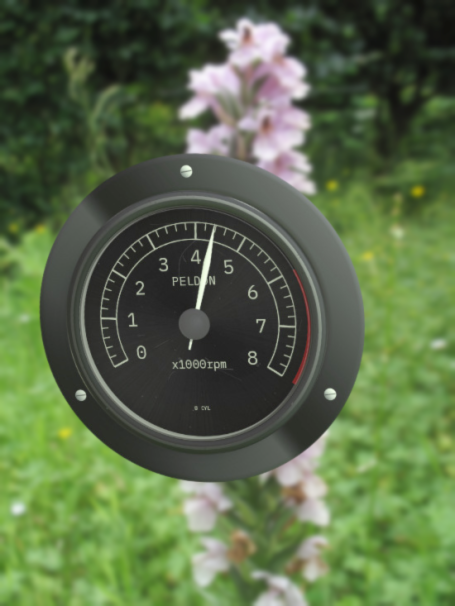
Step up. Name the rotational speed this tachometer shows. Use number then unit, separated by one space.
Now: 4400 rpm
